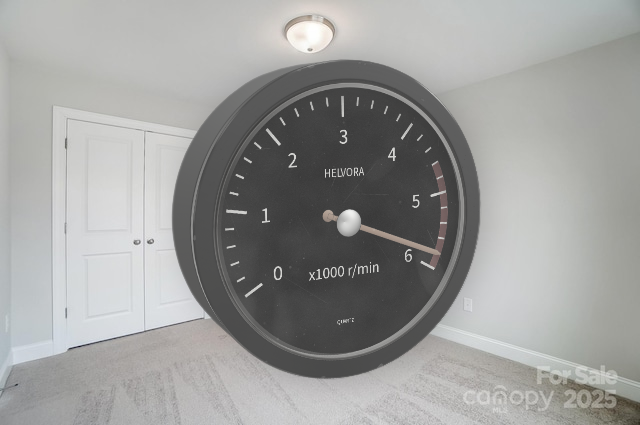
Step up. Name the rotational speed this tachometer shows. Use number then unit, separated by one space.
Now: 5800 rpm
